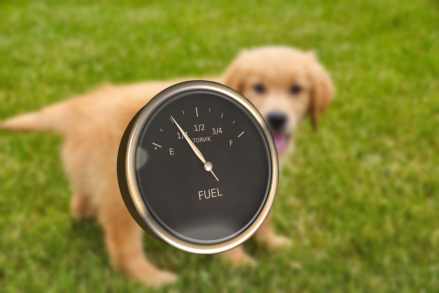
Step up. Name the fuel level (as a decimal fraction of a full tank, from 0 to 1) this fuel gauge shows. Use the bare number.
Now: 0.25
